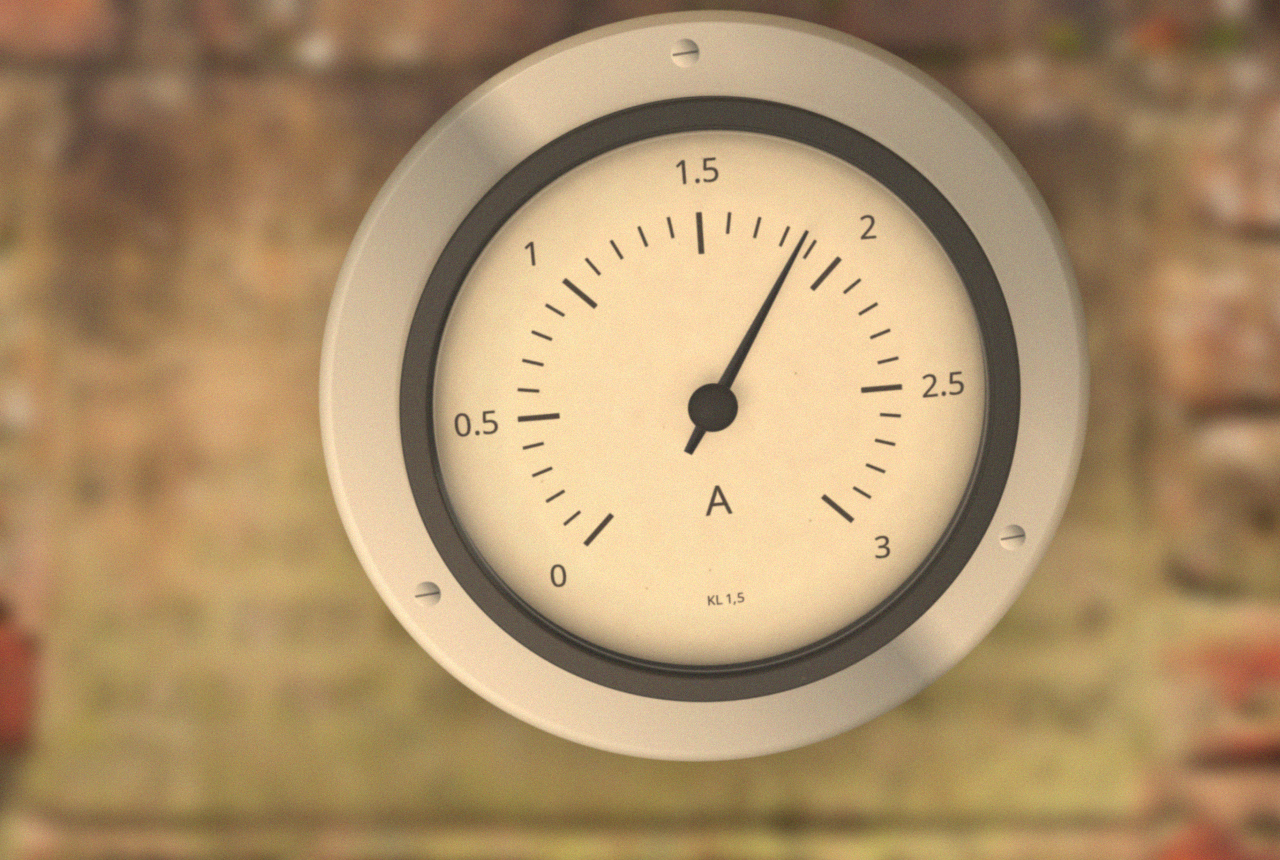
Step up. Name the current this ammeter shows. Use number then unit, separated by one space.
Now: 1.85 A
